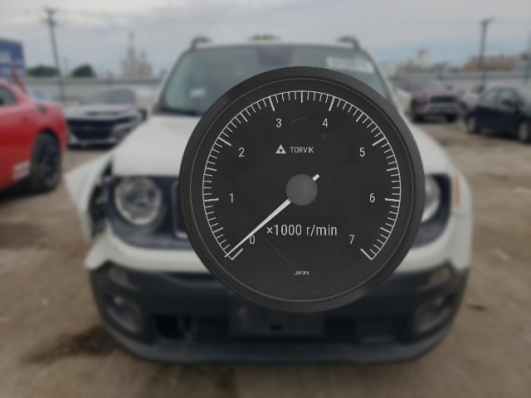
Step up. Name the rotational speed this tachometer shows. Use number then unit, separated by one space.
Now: 100 rpm
